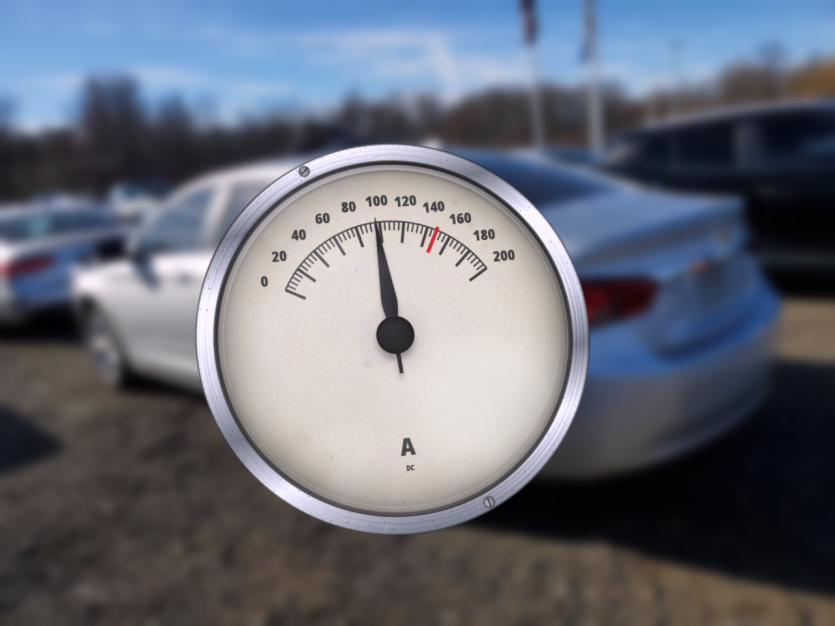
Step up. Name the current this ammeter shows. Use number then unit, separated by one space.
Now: 96 A
